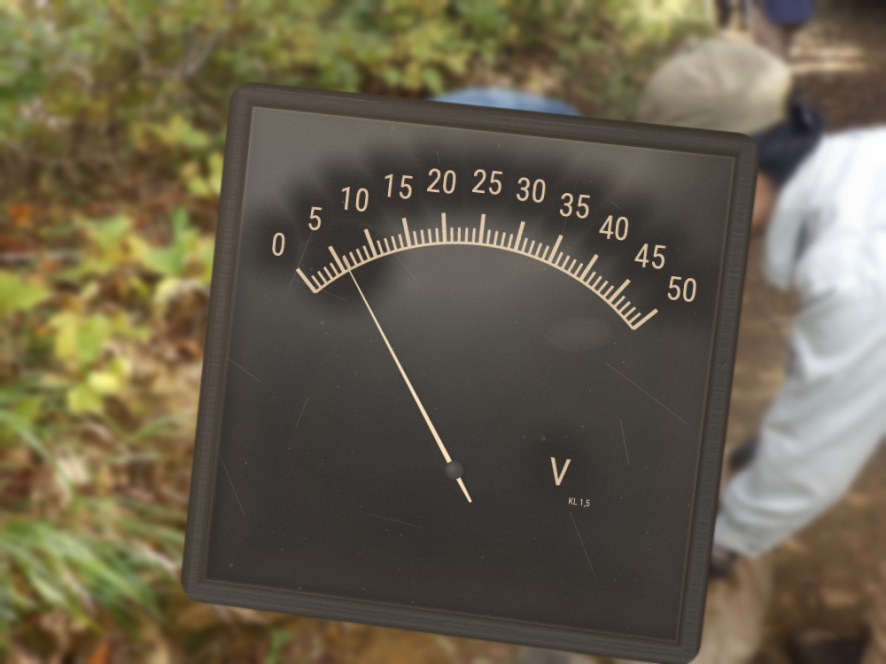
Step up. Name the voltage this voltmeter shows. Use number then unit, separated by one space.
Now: 6 V
